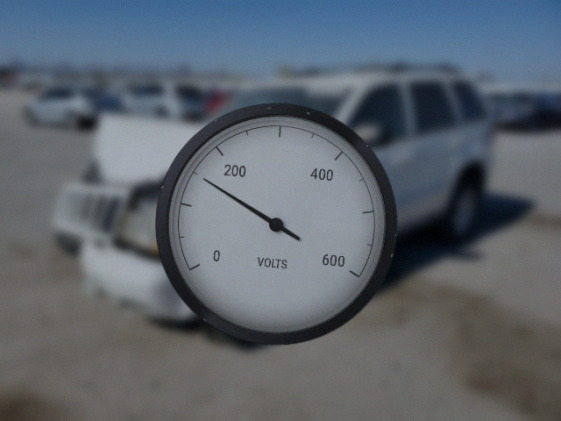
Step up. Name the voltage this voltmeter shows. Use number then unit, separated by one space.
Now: 150 V
